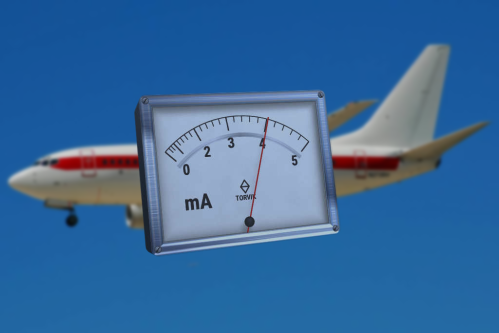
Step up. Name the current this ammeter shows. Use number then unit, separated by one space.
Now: 4 mA
